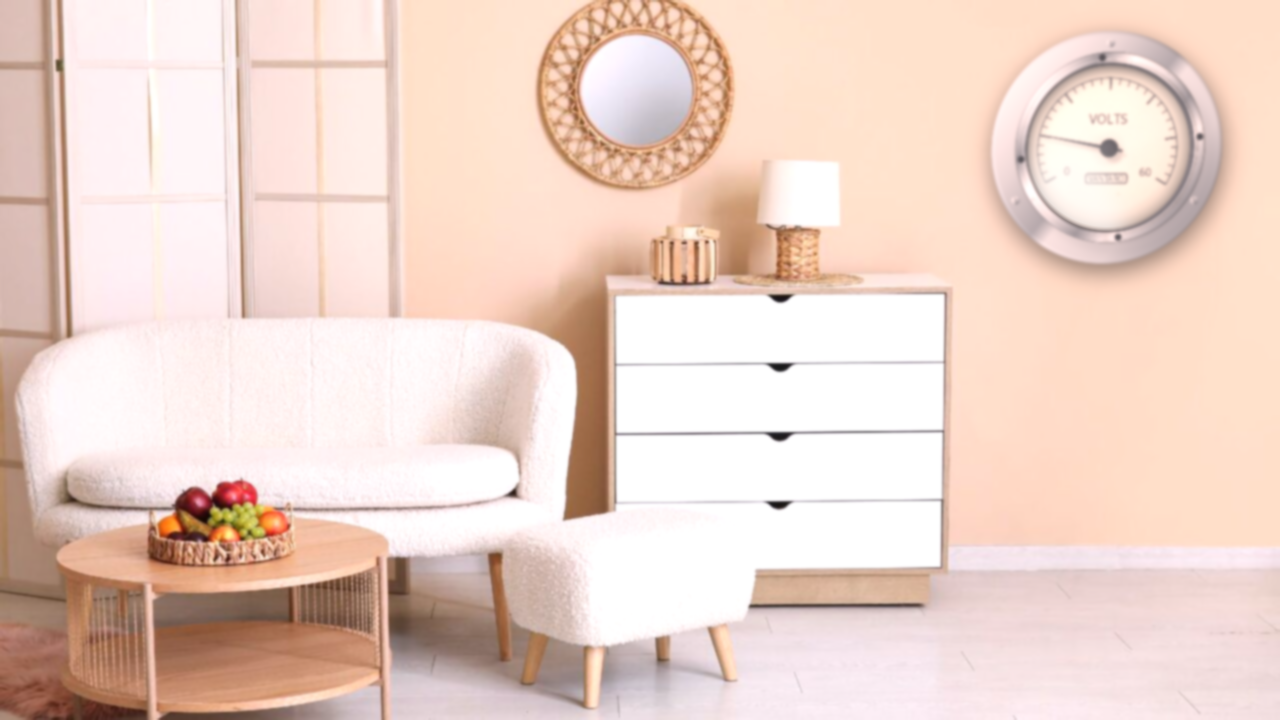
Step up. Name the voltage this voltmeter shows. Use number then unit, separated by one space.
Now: 10 V
